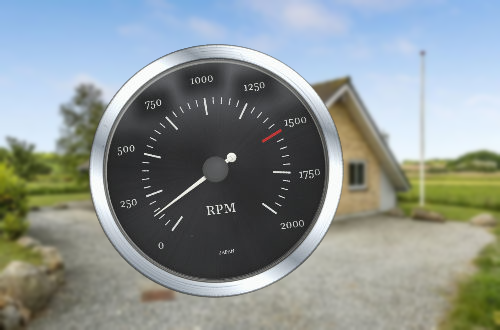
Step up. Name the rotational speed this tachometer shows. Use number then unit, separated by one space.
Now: 125 rpm
